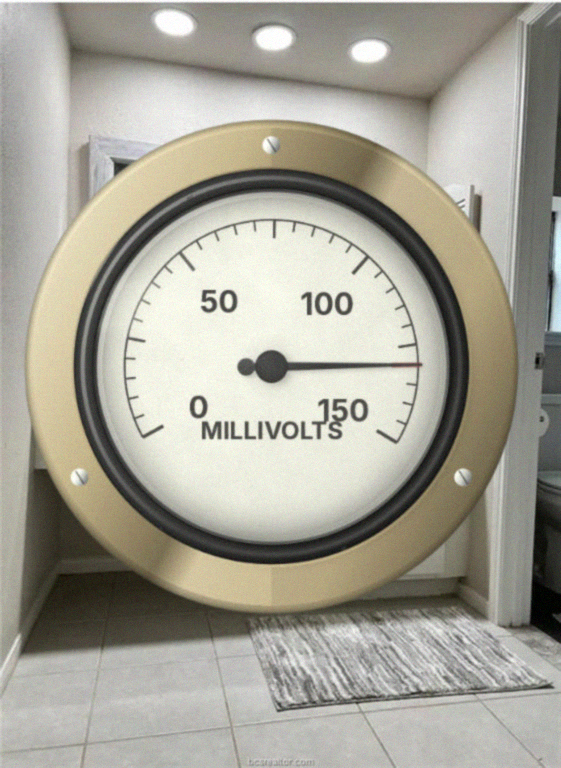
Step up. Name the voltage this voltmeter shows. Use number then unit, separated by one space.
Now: 130 mV
